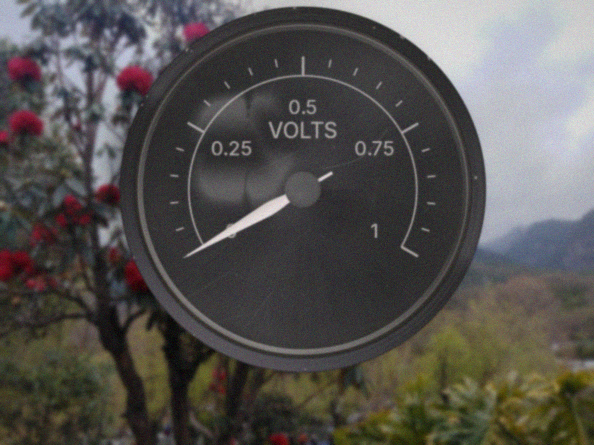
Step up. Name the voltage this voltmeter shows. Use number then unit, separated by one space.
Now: 0 V
